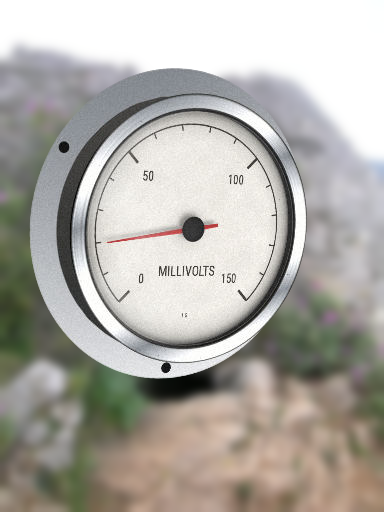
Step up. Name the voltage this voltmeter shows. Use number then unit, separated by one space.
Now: 20 mV
